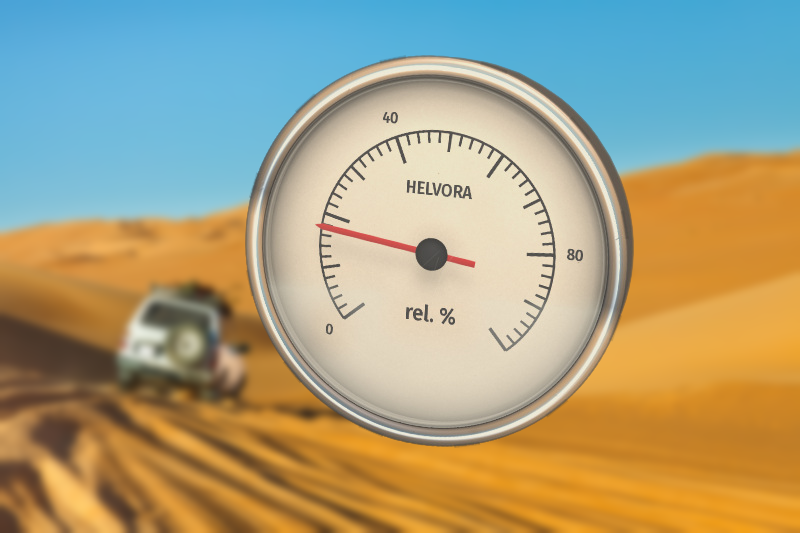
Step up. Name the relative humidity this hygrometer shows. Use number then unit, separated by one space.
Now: 18 %
